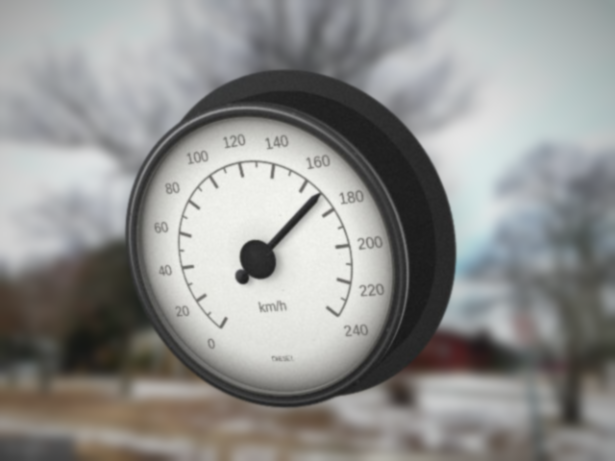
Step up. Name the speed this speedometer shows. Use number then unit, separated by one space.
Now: 170 km/h
